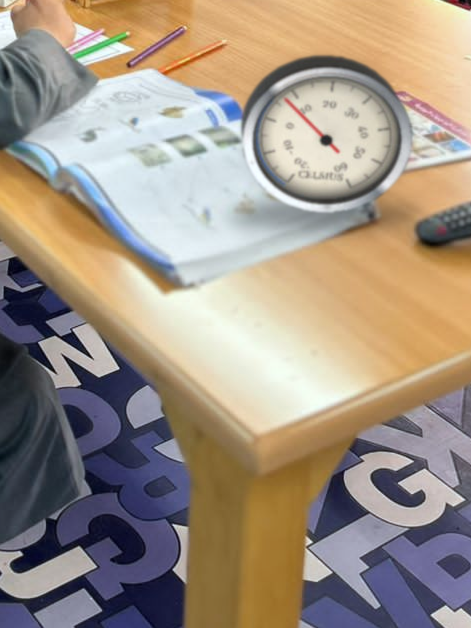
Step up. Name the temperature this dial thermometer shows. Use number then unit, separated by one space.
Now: 7.5 °C
